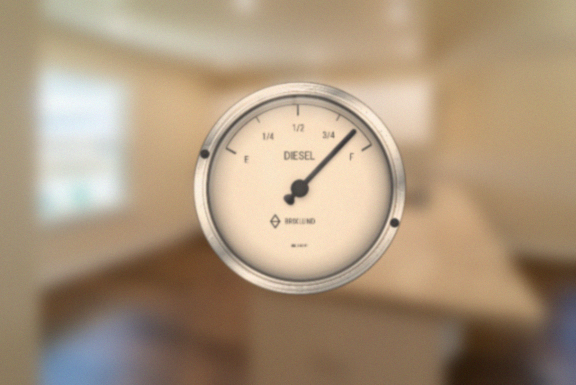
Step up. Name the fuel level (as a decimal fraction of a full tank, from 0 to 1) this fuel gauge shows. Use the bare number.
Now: 0.875
